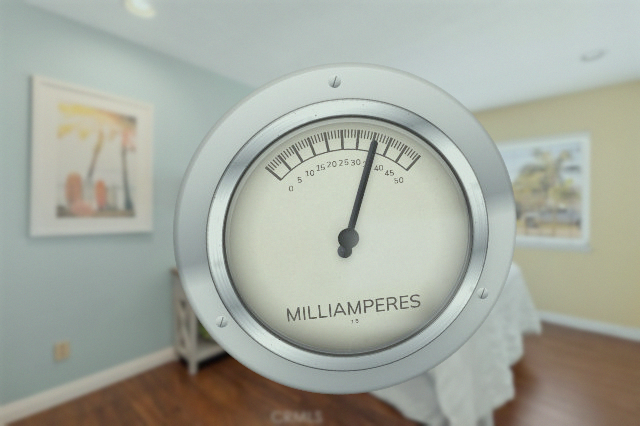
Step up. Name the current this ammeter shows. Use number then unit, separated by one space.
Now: 35 mA
